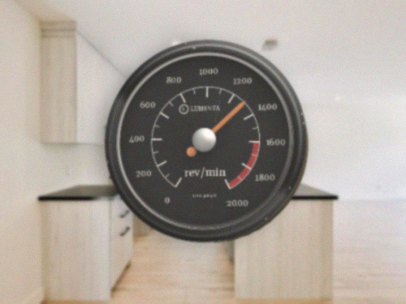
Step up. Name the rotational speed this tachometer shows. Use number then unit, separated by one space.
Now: 1300 rpm
